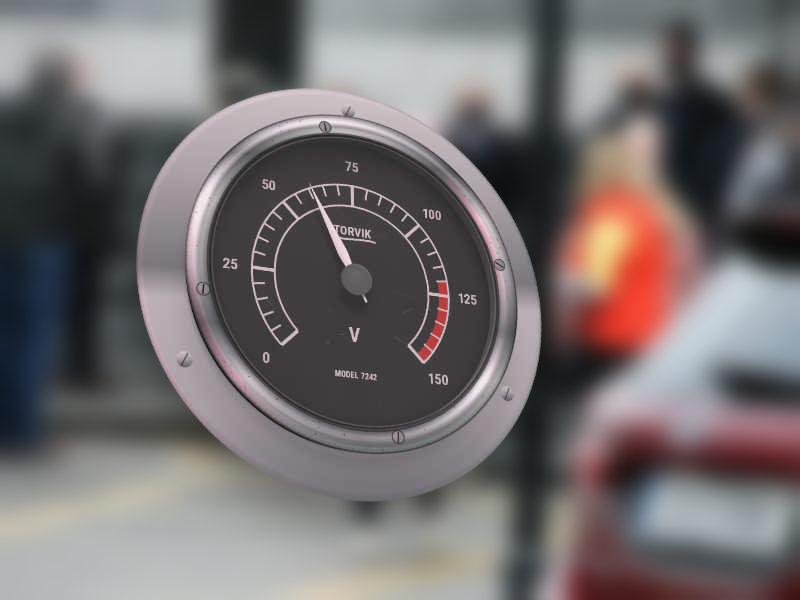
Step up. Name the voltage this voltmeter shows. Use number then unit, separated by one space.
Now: 60 V
